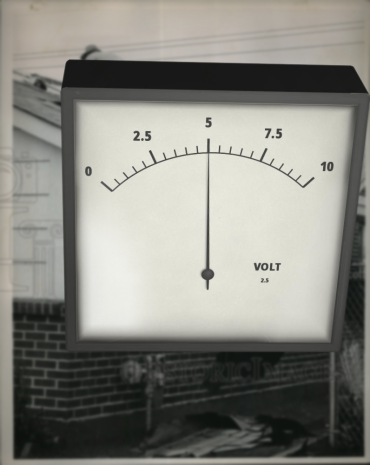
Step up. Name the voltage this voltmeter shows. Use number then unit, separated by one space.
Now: 5 V
